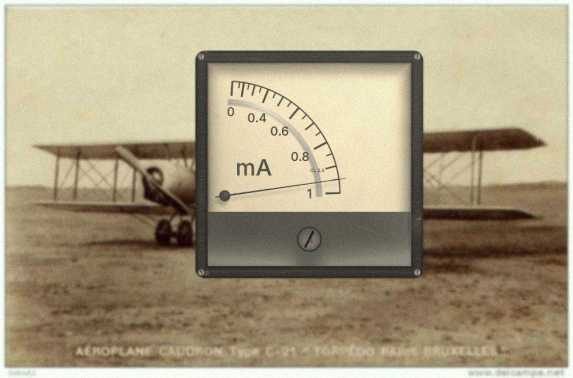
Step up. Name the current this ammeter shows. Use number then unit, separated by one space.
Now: 0.95 mA
